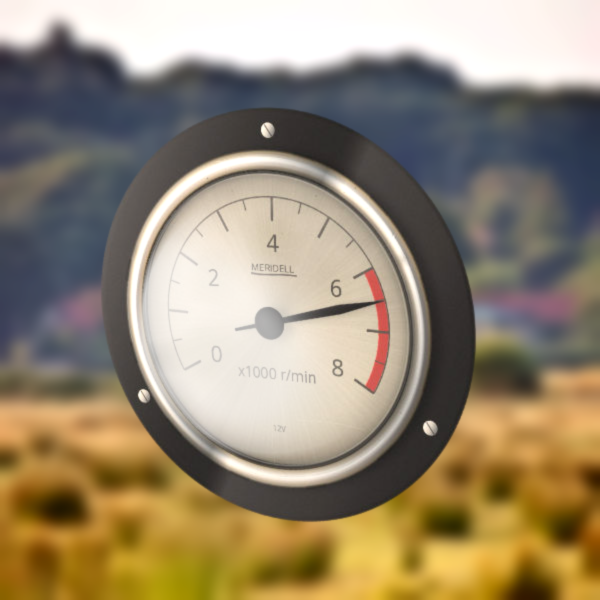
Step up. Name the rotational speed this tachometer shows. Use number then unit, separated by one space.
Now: 6500 rpm
